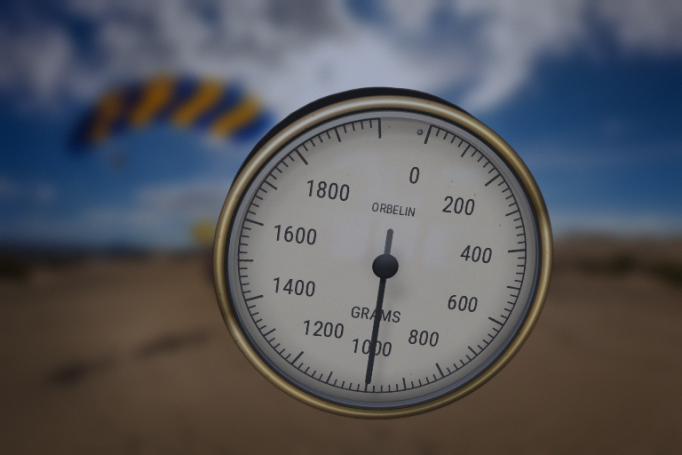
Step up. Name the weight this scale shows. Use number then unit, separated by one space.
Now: 1000 g
